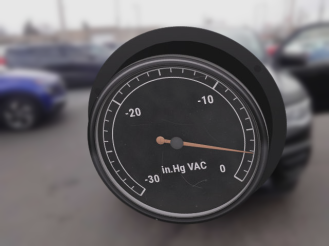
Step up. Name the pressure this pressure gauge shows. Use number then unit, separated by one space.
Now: -3 inHg
